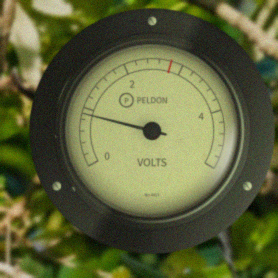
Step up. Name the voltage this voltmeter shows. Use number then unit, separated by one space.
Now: 0.9 V
